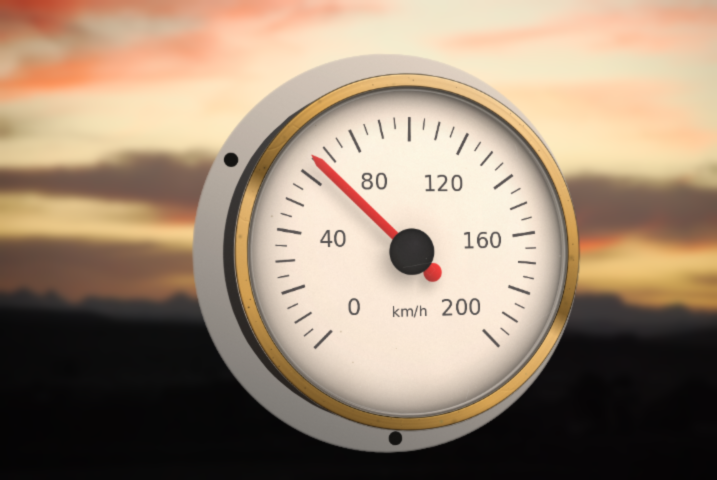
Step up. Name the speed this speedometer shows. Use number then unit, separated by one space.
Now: 65 km/h
